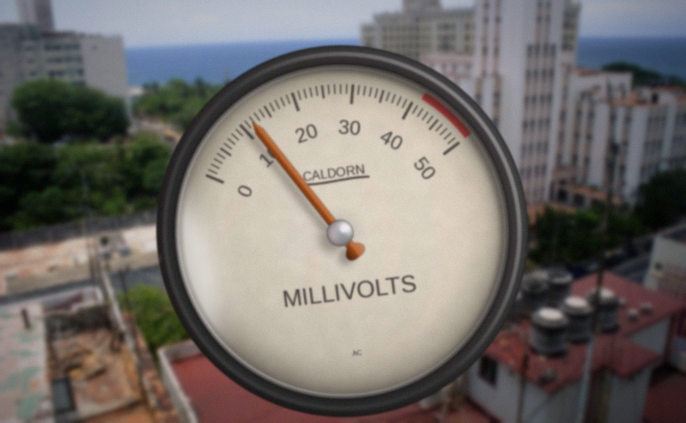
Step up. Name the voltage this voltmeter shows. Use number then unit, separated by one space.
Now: 12 mV
